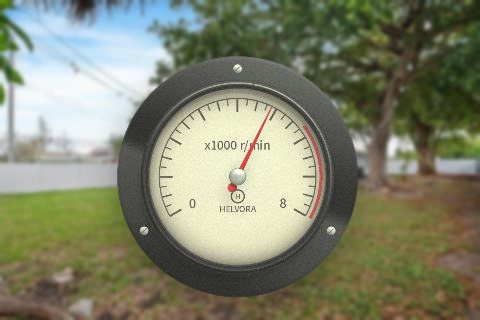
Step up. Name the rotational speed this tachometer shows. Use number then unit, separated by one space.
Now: 4875 rpm
